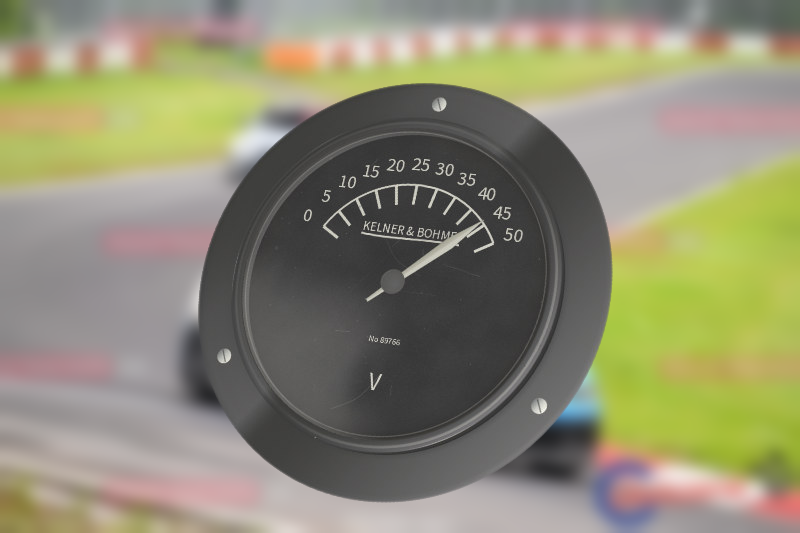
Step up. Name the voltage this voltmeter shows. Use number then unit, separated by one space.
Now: 45 V
